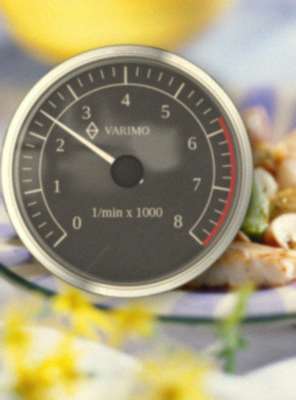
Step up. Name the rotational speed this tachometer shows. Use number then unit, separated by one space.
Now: 2400 rpm
